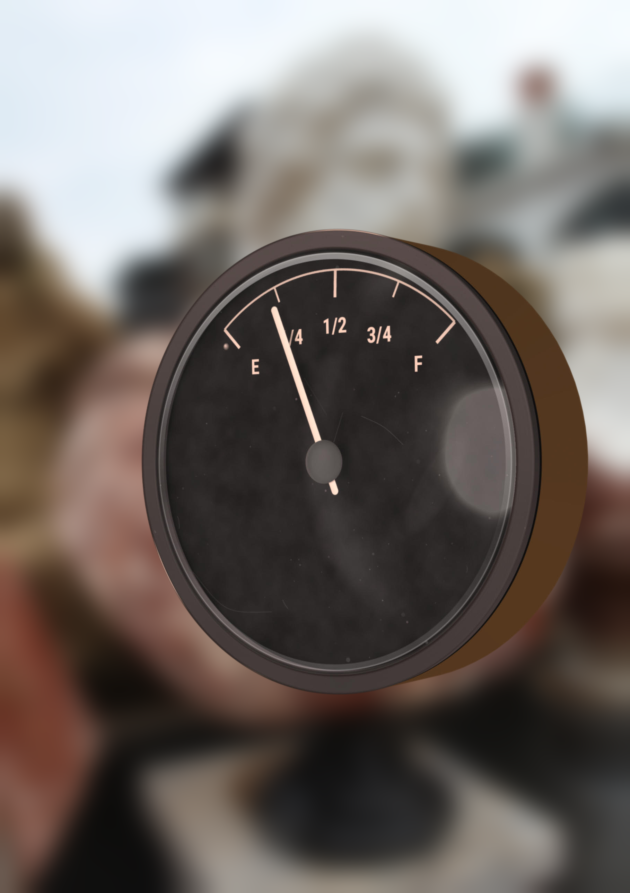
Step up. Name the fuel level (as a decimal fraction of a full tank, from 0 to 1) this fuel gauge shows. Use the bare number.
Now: 0.25
